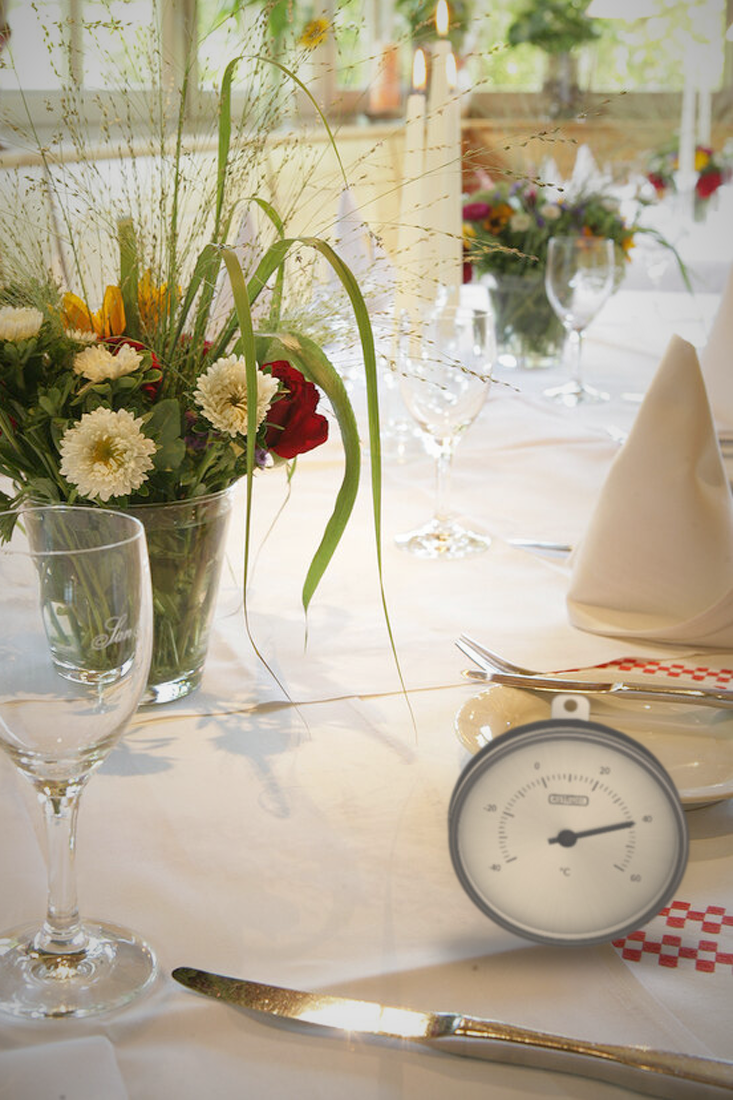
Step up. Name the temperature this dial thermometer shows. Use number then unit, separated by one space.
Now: 40 °C
